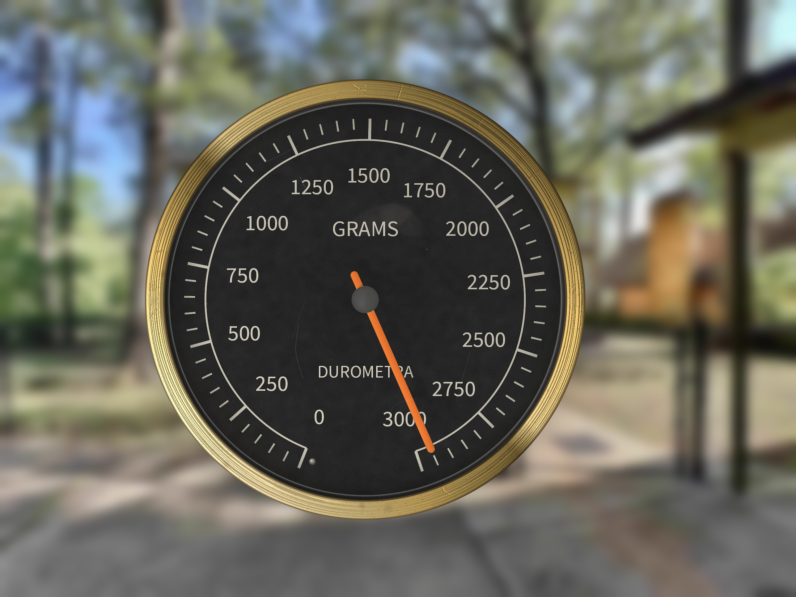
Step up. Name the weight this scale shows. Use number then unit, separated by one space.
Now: 2950 g
